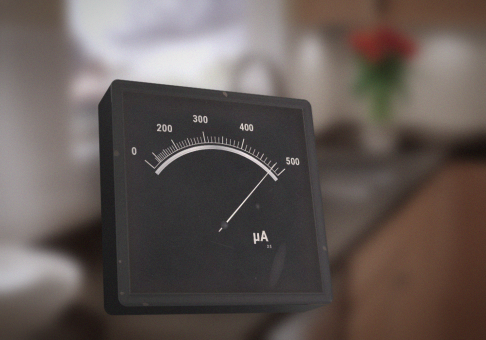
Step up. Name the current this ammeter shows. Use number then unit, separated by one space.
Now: 480 µA
